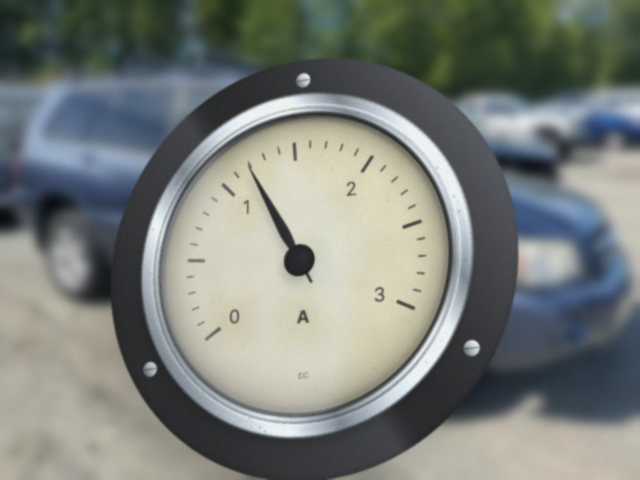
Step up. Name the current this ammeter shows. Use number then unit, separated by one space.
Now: 1.2 A
